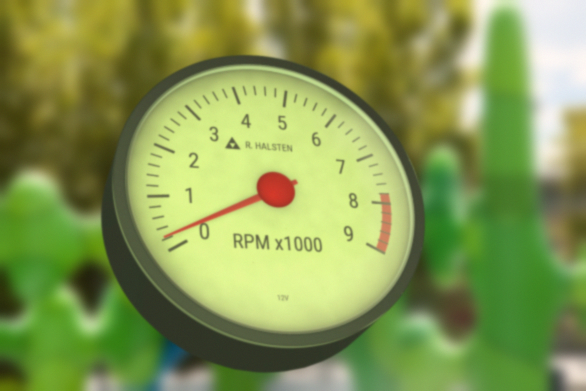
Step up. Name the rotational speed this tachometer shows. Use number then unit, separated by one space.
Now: 200 rpm
